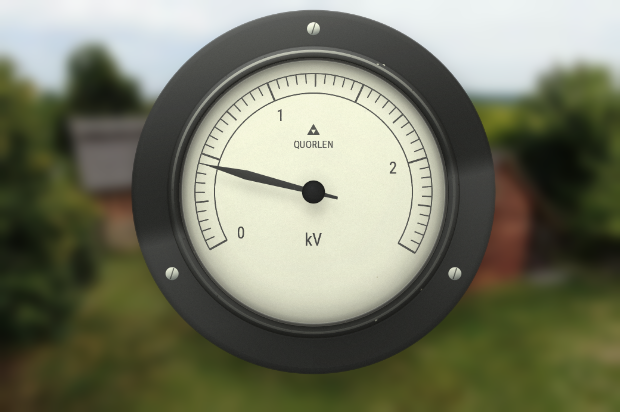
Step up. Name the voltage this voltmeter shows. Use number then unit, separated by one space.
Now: 0.45 kV
